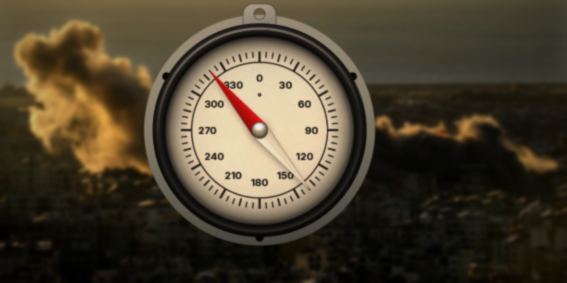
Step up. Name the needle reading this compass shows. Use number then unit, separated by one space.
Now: 320 °
